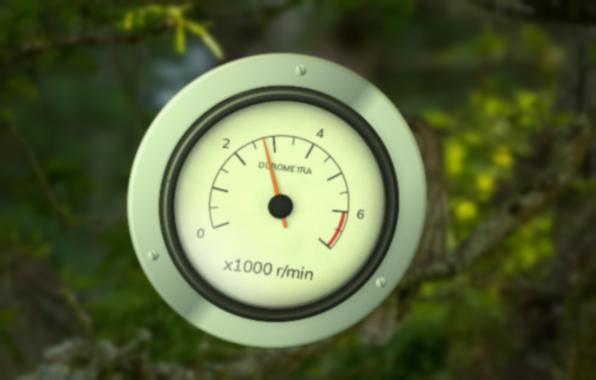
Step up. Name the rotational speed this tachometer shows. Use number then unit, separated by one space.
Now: 2750 rpm
